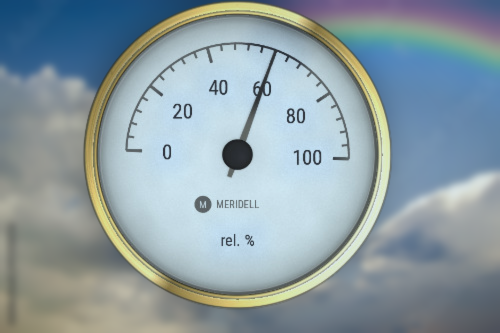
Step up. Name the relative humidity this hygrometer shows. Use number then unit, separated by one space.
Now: 60 %
